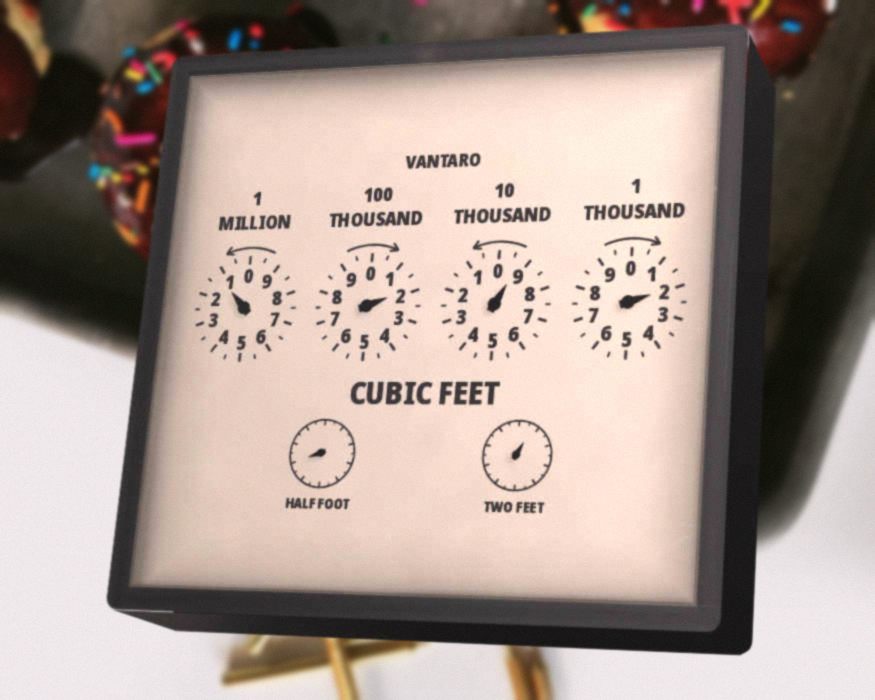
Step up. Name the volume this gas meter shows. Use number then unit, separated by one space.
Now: 119200 ft³
